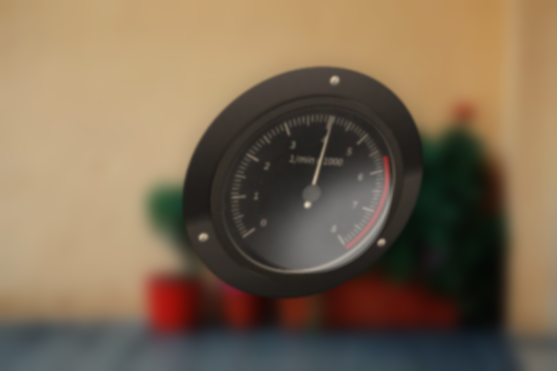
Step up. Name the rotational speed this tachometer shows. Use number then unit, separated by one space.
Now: 4000 rpm
